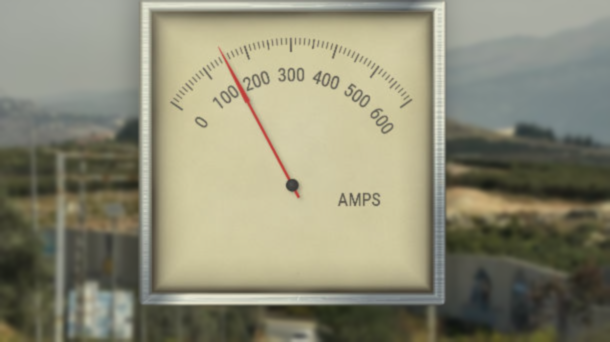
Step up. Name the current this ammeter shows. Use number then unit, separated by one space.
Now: 150 A
